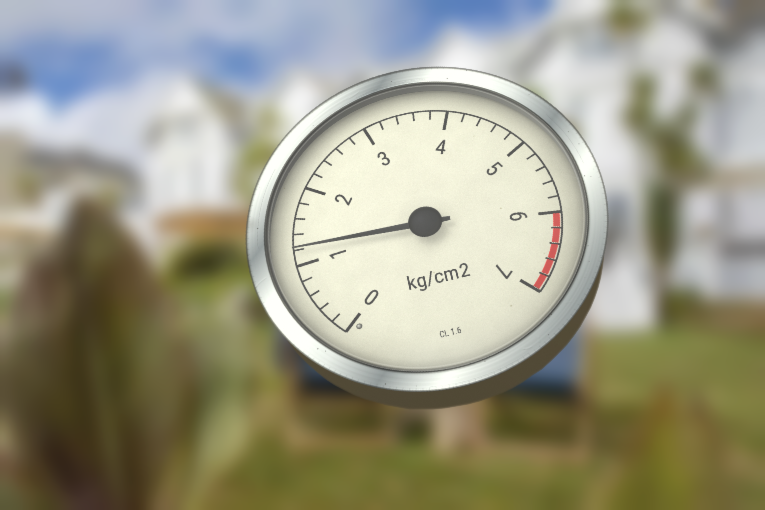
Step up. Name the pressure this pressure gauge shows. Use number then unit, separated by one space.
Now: 1.2 kg/cm²
